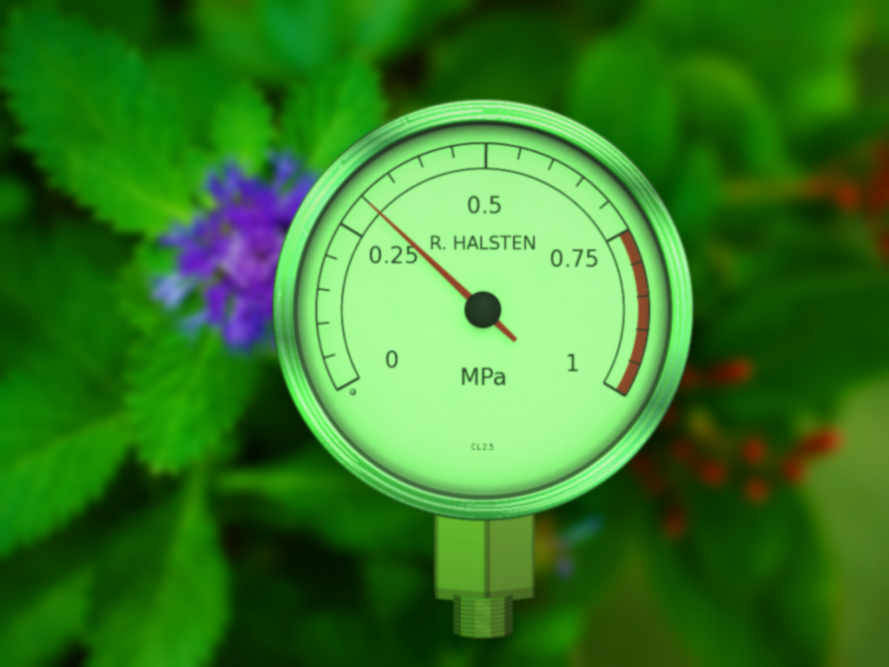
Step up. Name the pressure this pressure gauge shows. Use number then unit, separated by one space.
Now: 0.3 MPa
